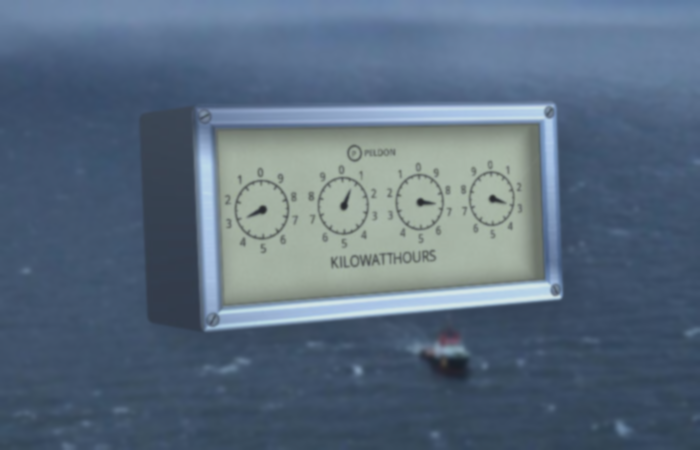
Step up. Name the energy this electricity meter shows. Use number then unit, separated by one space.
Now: 3073 kWh
